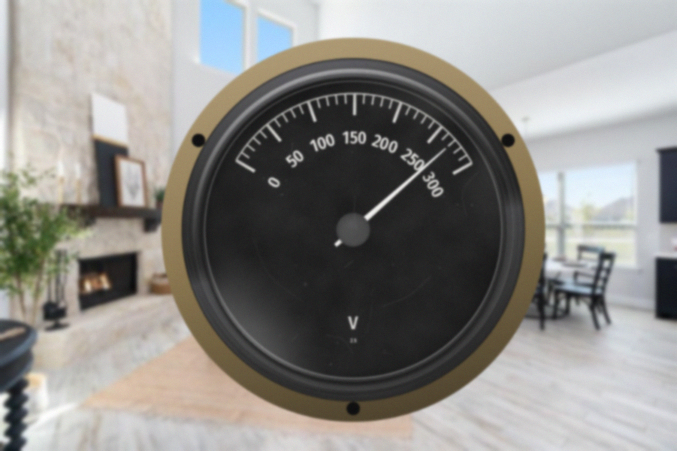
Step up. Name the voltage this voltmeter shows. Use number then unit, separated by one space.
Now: 270 V
